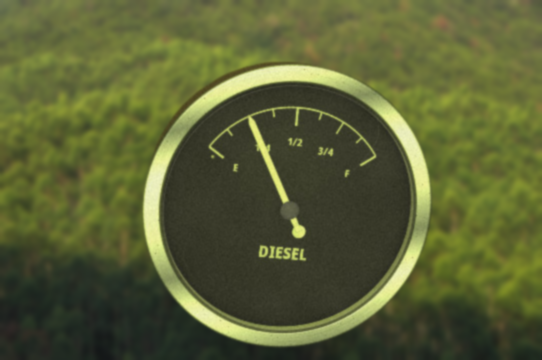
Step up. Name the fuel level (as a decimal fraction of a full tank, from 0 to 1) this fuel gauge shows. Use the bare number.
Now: 0.25
